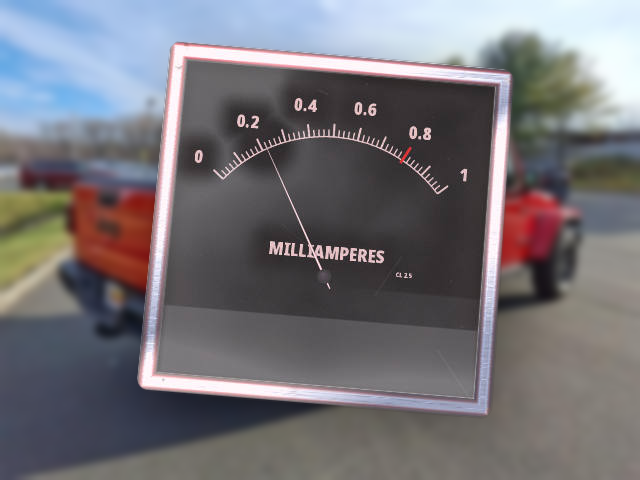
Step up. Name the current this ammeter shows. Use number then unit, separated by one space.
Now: 0.22 mA
